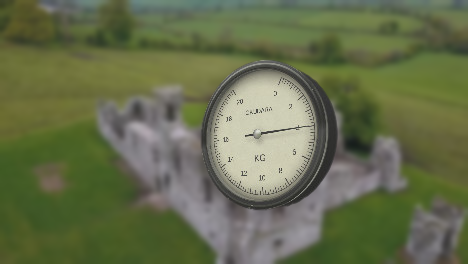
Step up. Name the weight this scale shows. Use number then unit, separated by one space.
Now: 4 kg
